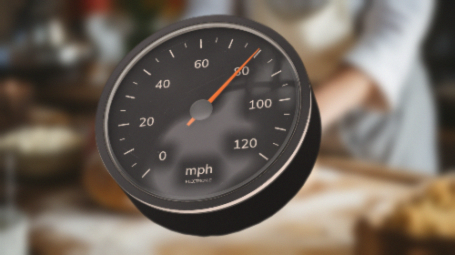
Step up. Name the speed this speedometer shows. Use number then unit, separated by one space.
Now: 80 mph
